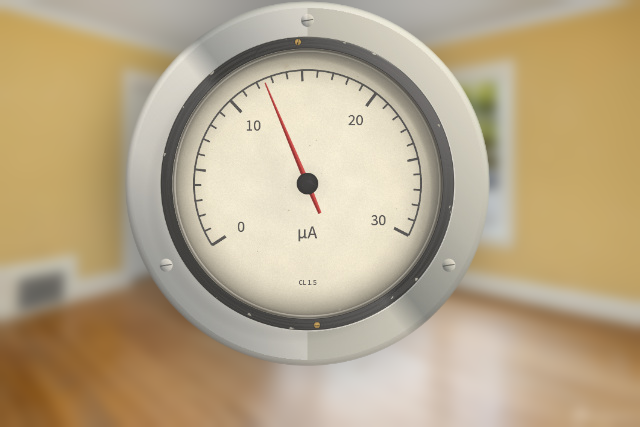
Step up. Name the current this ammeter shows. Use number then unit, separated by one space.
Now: 12.5 µA
